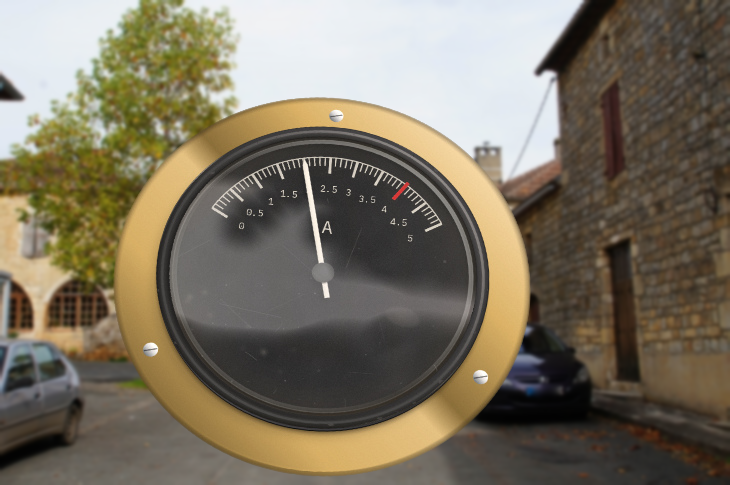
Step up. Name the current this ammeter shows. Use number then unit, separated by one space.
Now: 2 A
